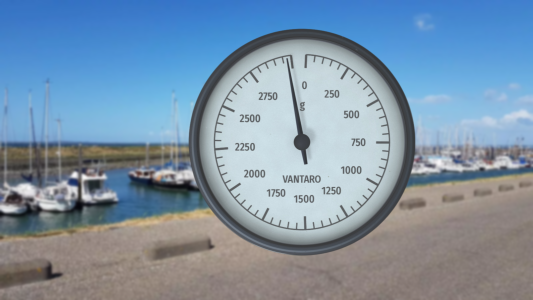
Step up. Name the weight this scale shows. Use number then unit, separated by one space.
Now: 2975 g
